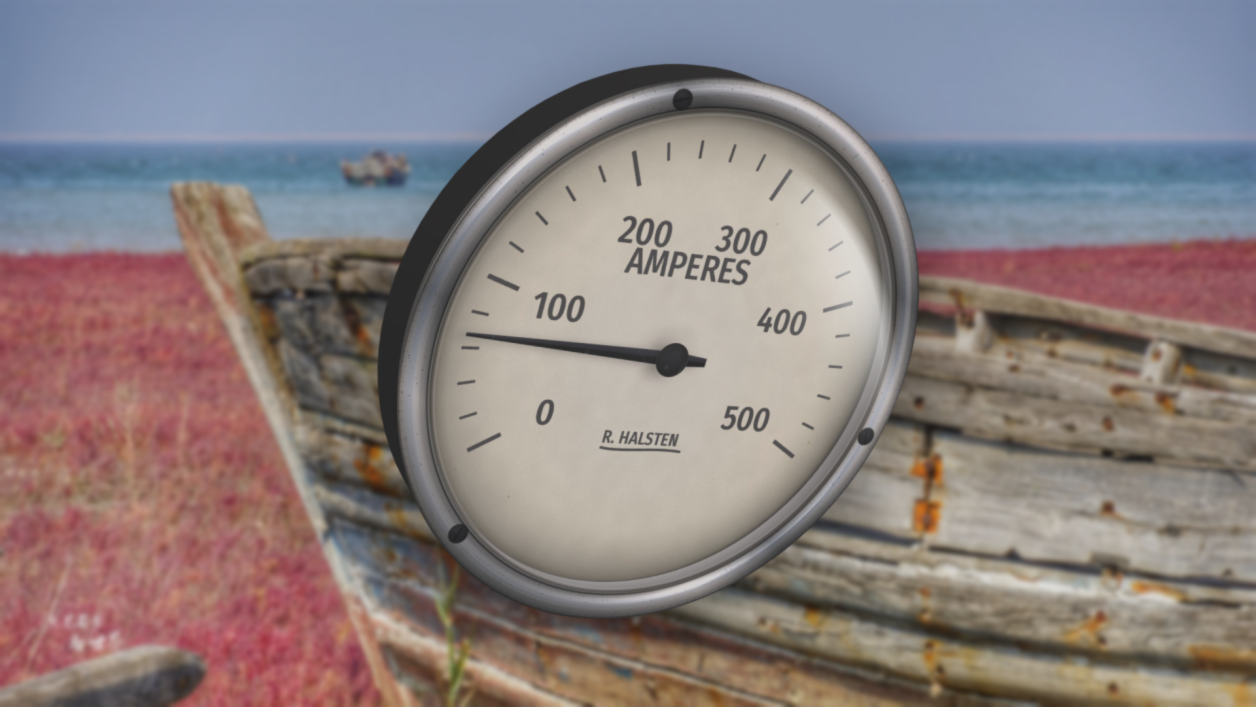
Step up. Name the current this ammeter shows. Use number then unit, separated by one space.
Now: 70 A
